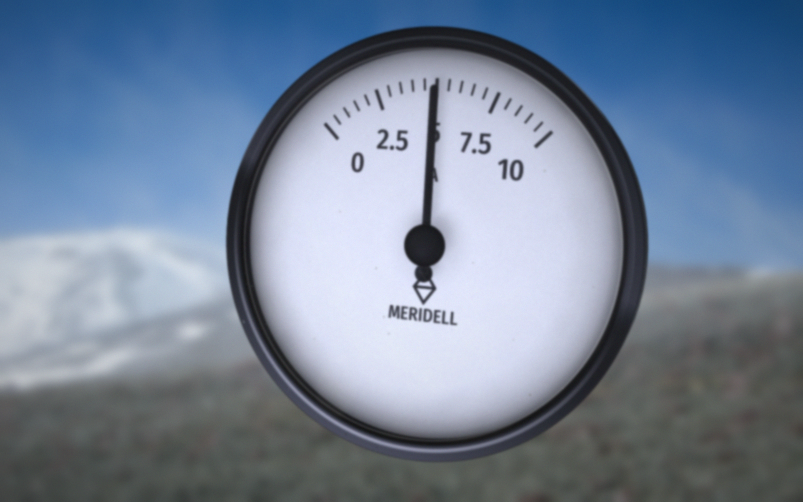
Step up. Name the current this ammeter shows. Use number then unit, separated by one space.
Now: 5 A
